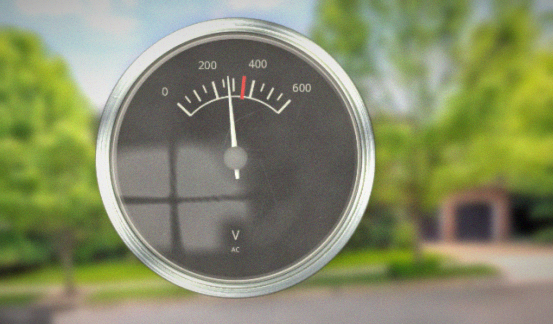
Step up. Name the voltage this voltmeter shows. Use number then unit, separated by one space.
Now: 275 V
